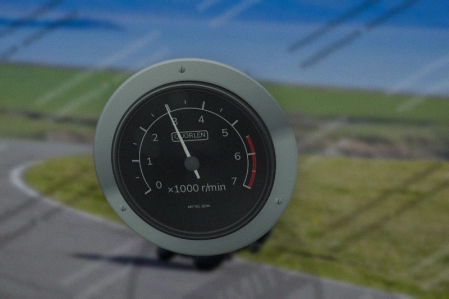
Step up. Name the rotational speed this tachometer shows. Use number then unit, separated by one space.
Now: 3000 rpm
